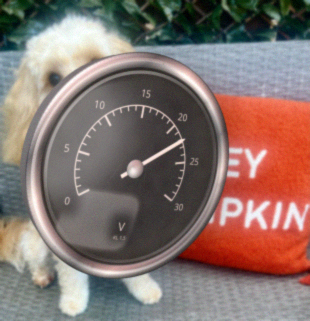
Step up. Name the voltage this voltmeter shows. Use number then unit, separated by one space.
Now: 22 V
